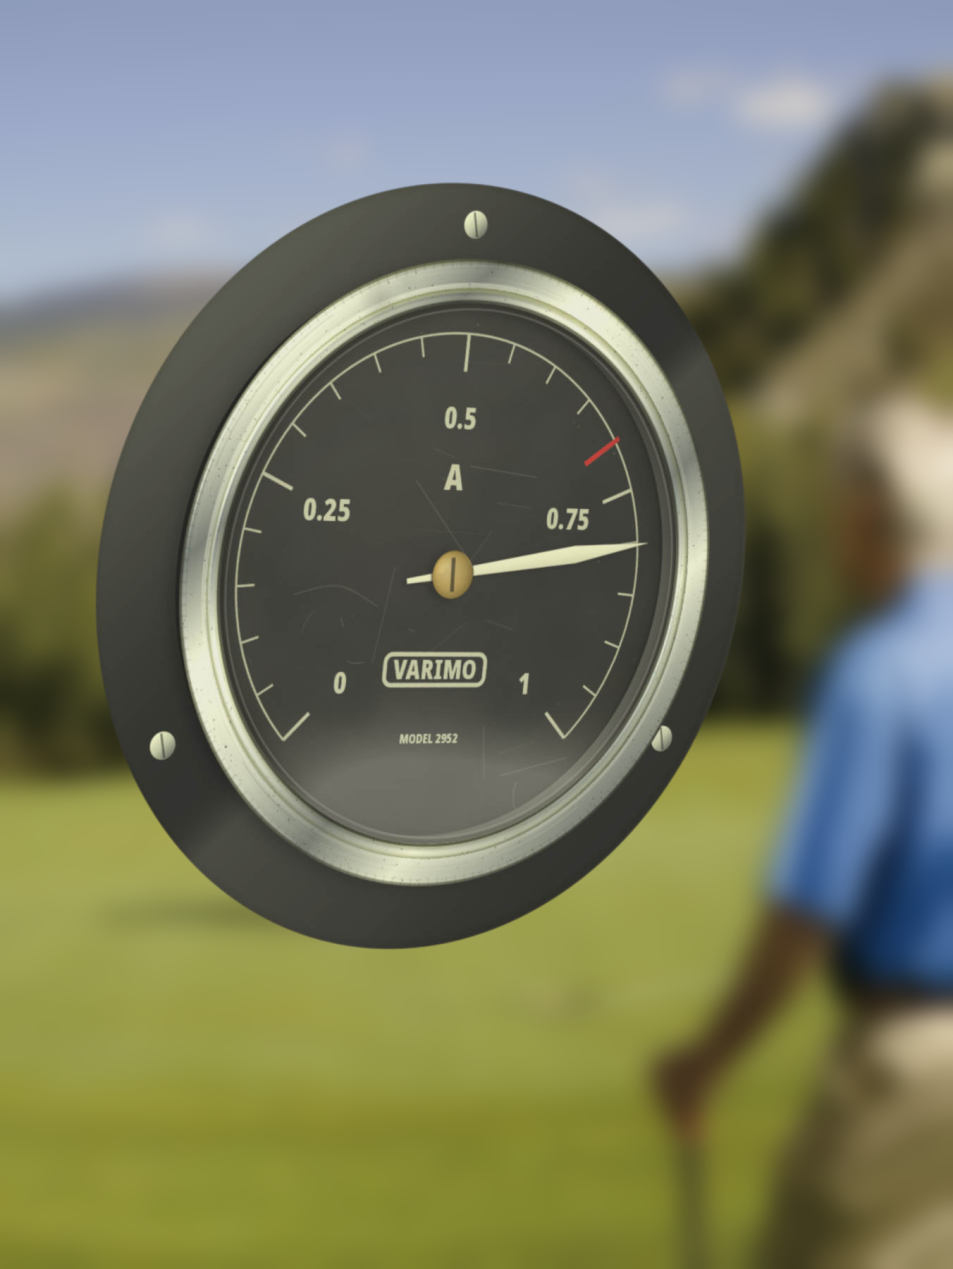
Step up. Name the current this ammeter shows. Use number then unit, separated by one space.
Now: 0.8 A
